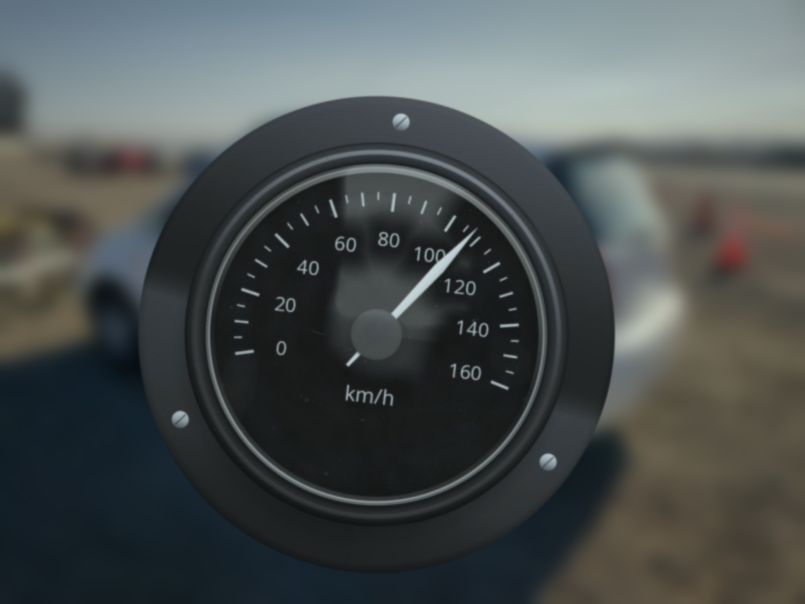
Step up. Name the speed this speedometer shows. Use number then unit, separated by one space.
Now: 107.5 km/h
